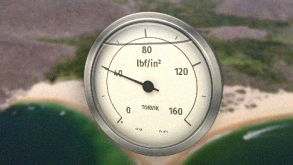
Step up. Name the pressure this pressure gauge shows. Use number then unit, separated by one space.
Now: 40 psi
